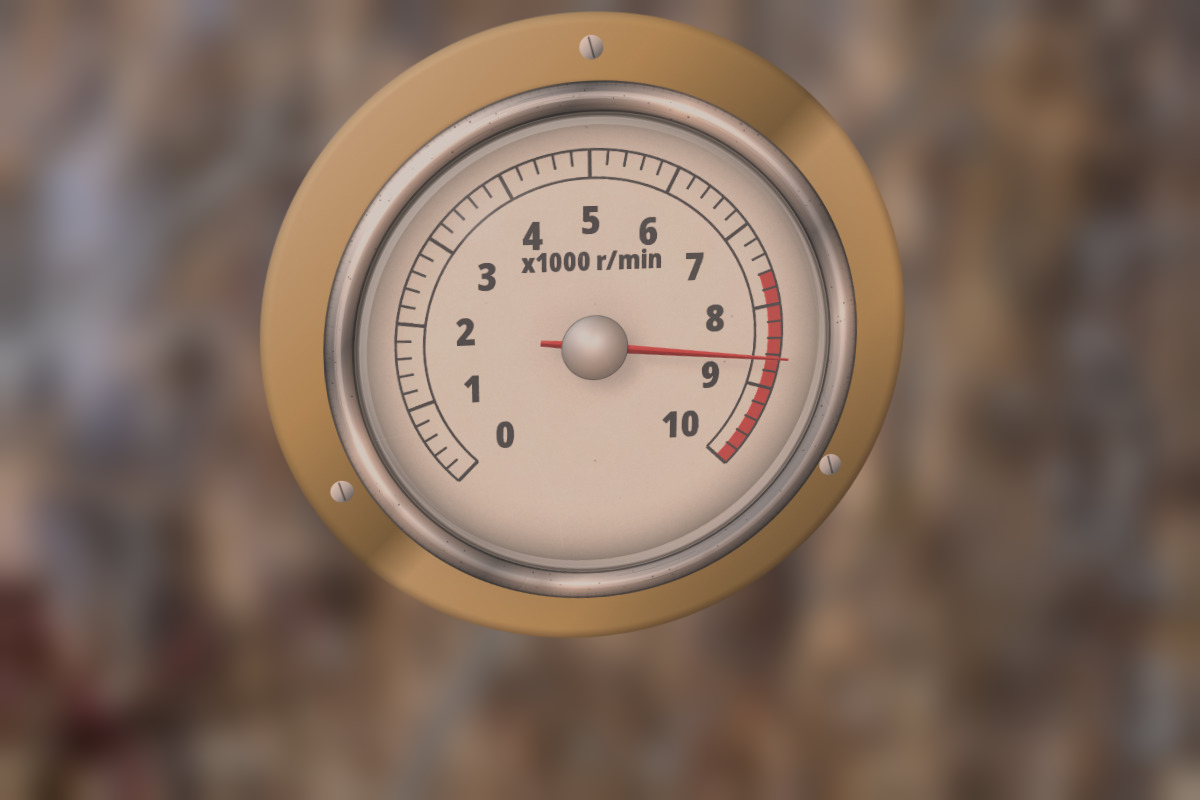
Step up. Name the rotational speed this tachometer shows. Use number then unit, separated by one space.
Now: 8600 rpm
